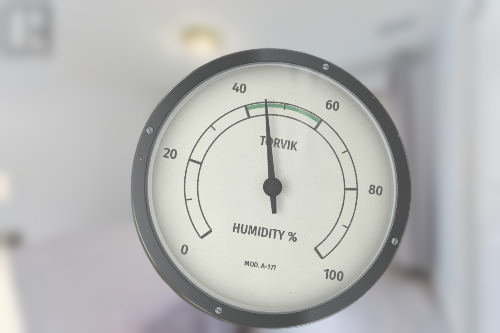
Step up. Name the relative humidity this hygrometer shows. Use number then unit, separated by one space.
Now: 45 %
